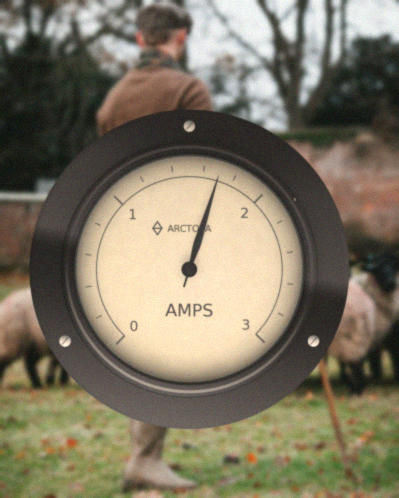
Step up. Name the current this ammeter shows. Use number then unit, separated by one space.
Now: 1.7 A
